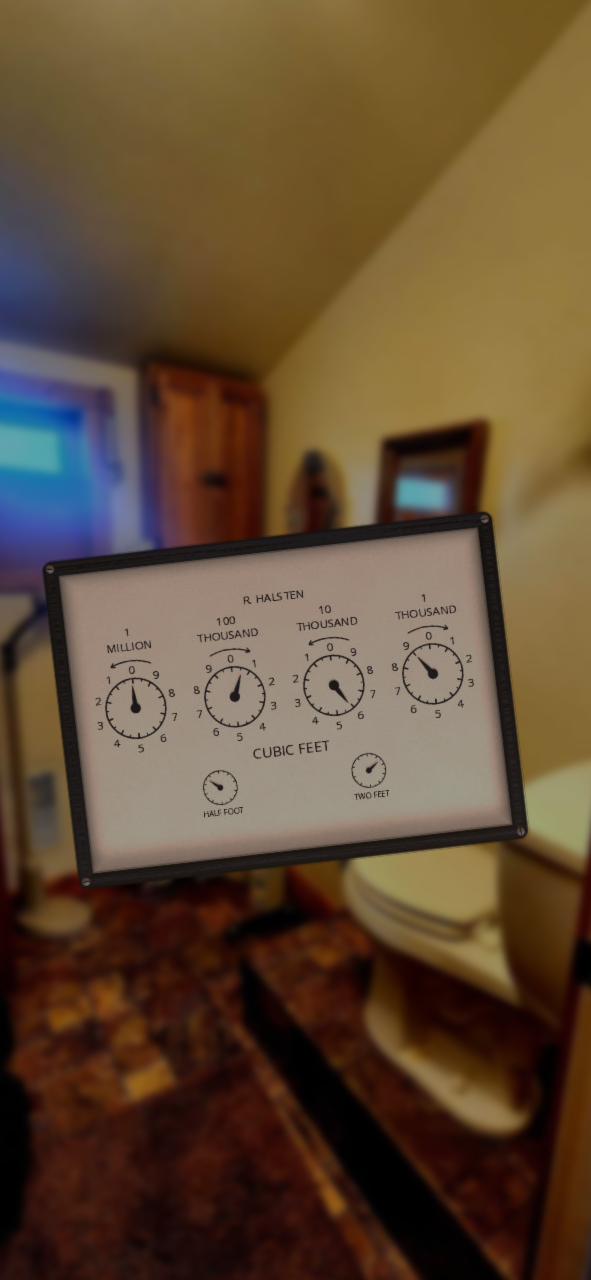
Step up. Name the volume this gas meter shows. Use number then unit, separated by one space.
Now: 5900 ft³
